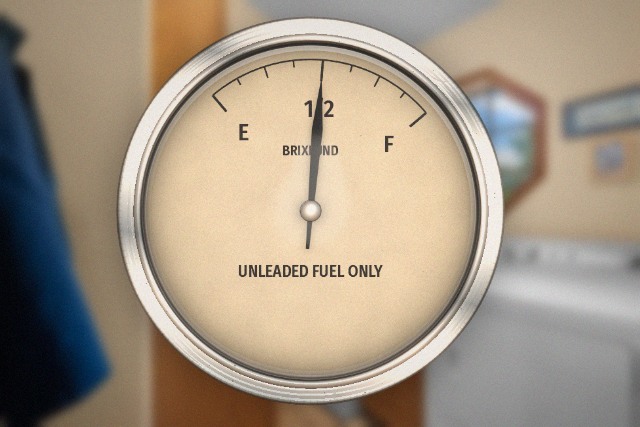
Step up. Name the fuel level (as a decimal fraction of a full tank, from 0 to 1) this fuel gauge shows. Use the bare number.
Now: 0.5
